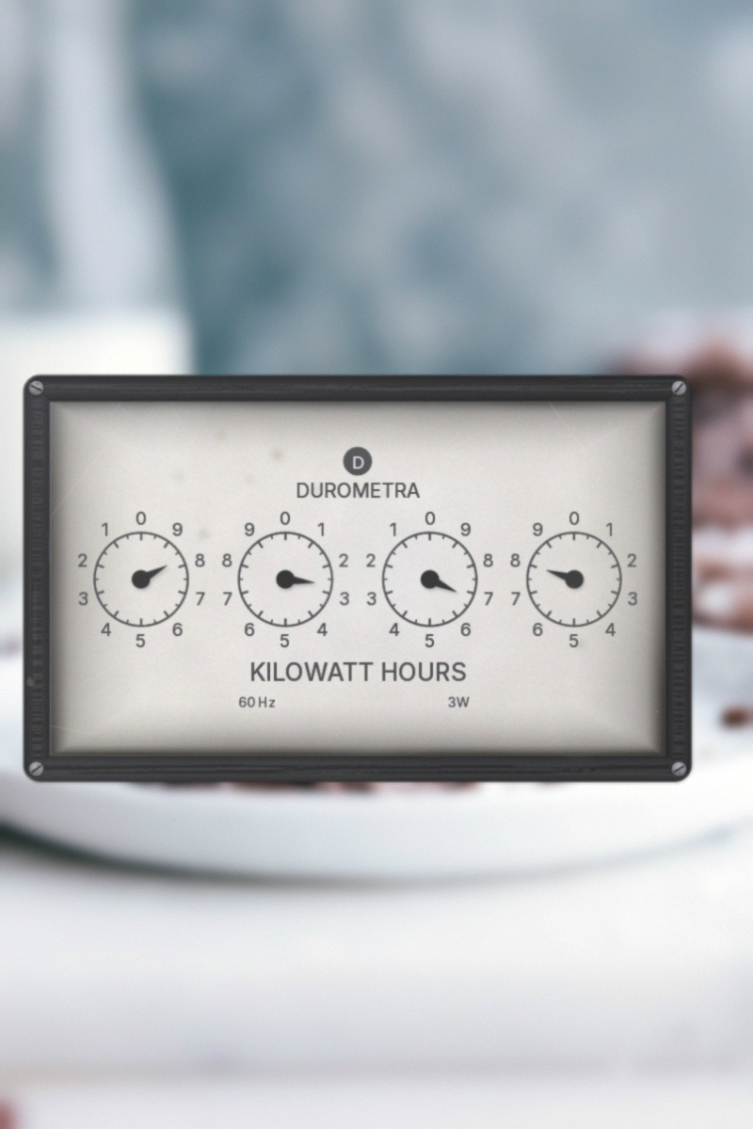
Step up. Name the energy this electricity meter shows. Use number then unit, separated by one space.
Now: 8268 kWh
